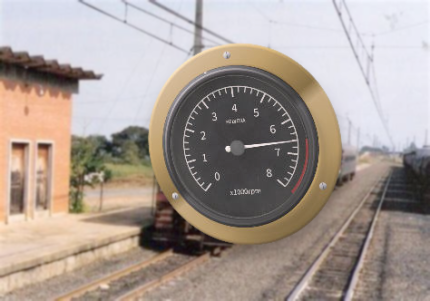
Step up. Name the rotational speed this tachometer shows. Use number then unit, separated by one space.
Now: 6600 rpm
